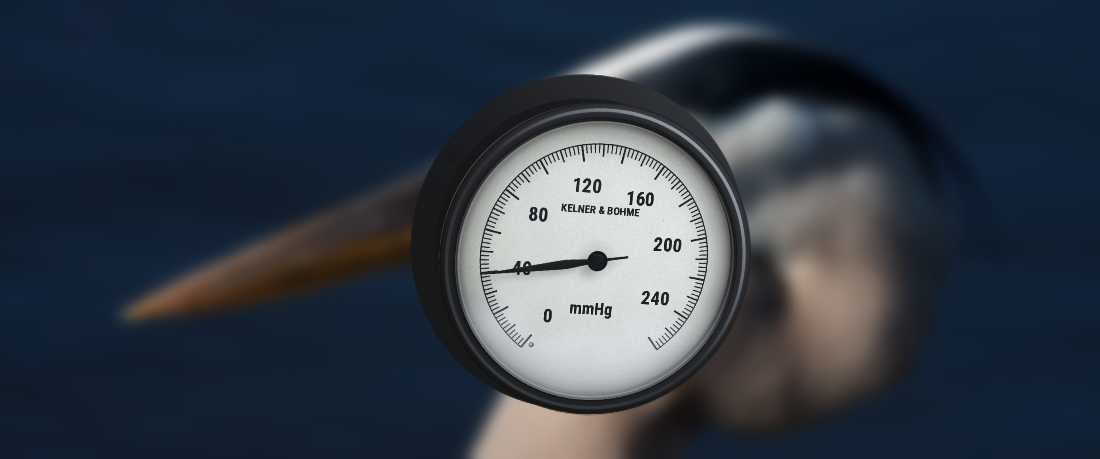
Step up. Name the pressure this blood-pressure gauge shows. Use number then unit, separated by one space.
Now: 40 mmHg
